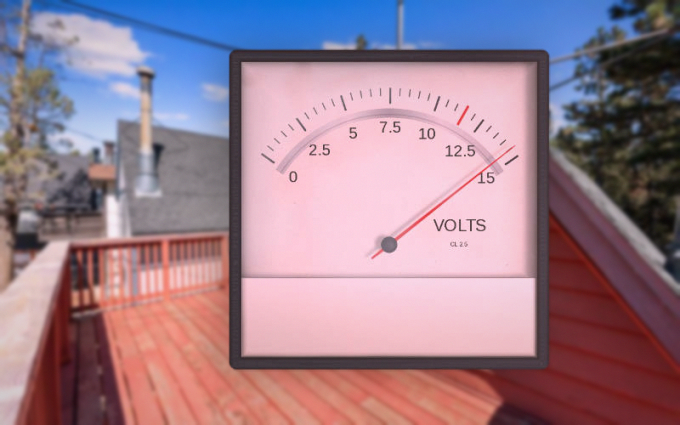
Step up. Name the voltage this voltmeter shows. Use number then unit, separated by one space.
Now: 14.5 V
